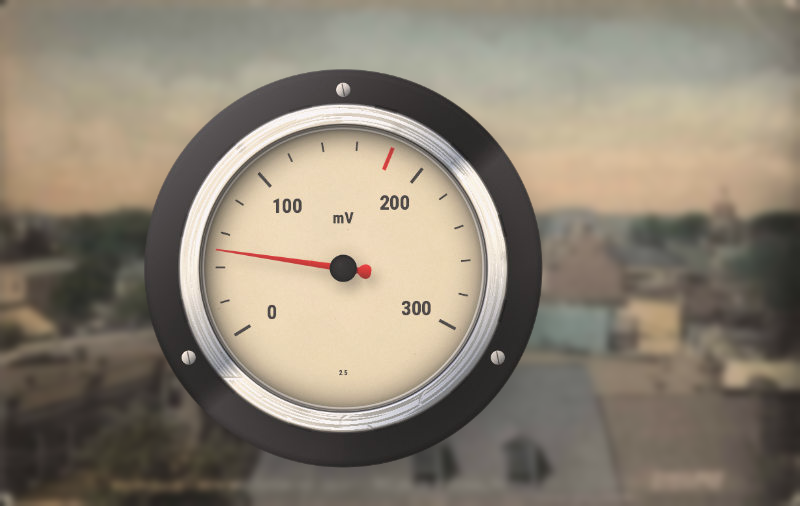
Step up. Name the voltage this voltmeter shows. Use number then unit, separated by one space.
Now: 50 mV
